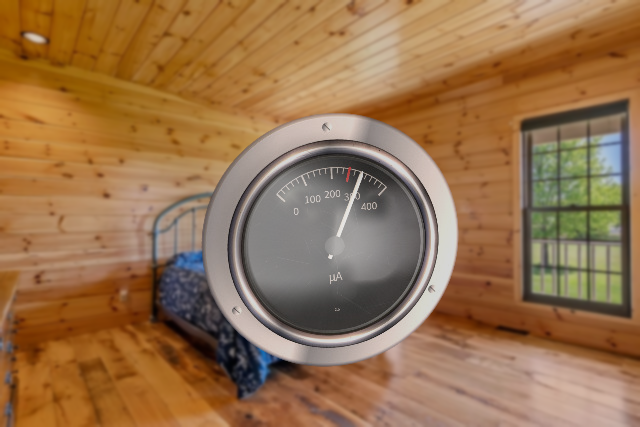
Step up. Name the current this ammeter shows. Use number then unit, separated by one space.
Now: 300 µA
